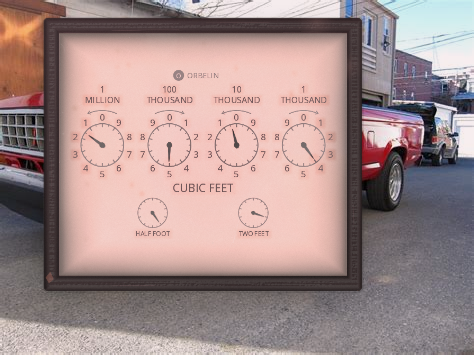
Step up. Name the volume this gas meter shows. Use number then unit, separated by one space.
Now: 150400 ft³
